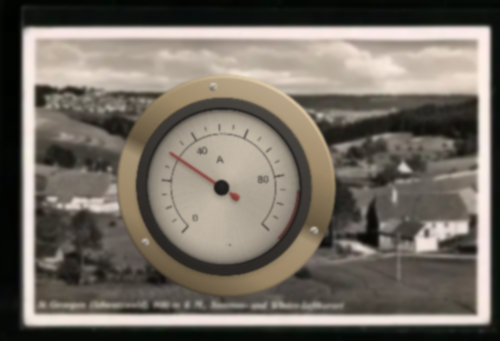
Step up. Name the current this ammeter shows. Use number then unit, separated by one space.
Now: 30 A
